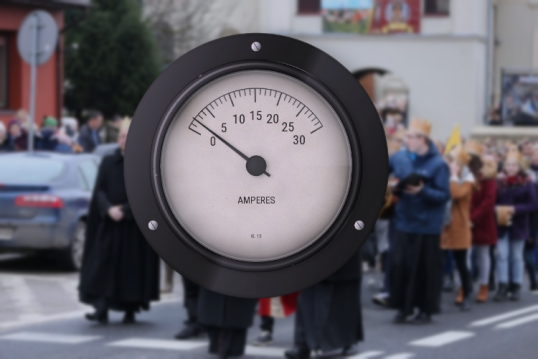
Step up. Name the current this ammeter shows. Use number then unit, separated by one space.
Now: 2 A
